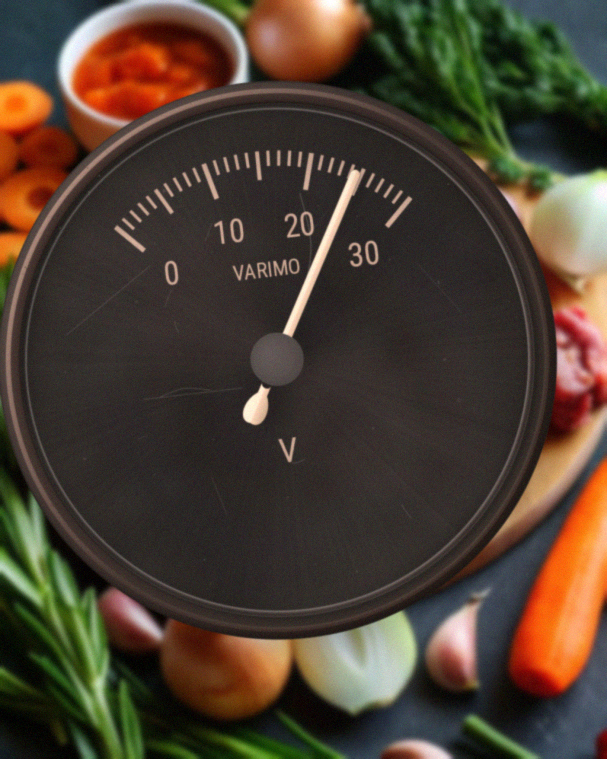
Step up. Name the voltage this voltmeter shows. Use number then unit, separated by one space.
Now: 24.5 V
